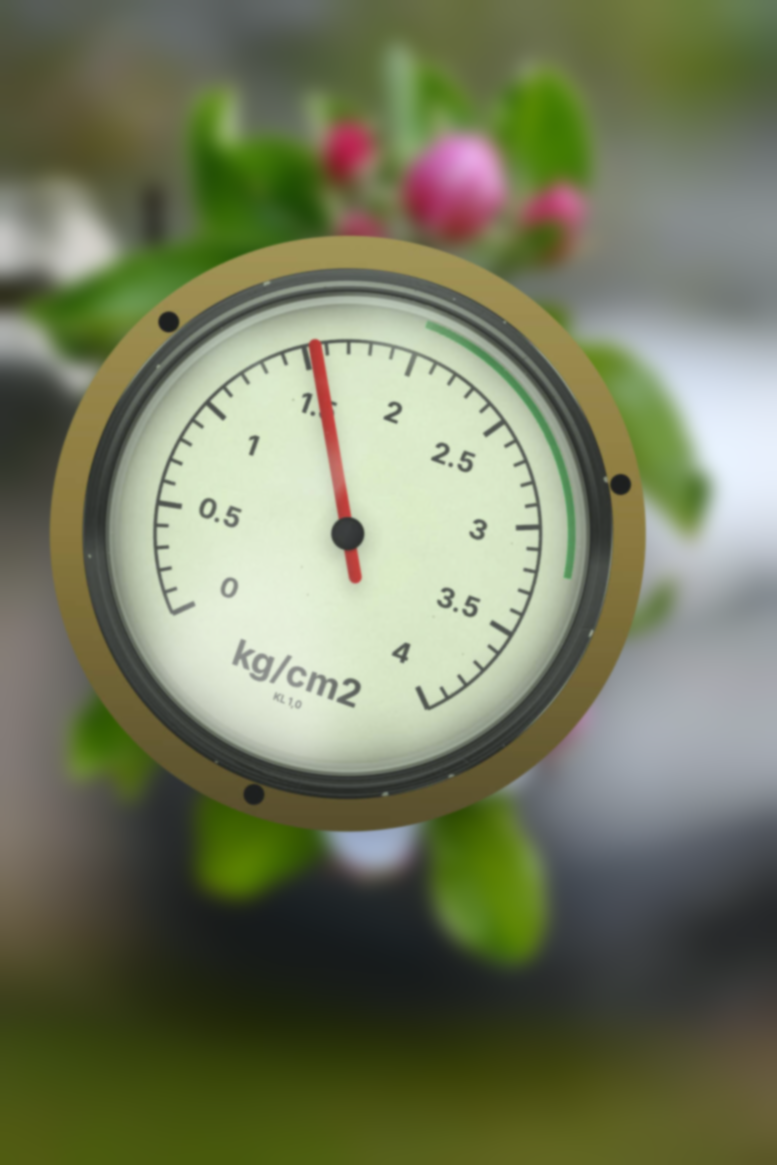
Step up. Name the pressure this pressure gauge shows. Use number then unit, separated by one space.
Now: 1.55 kg/cm²
